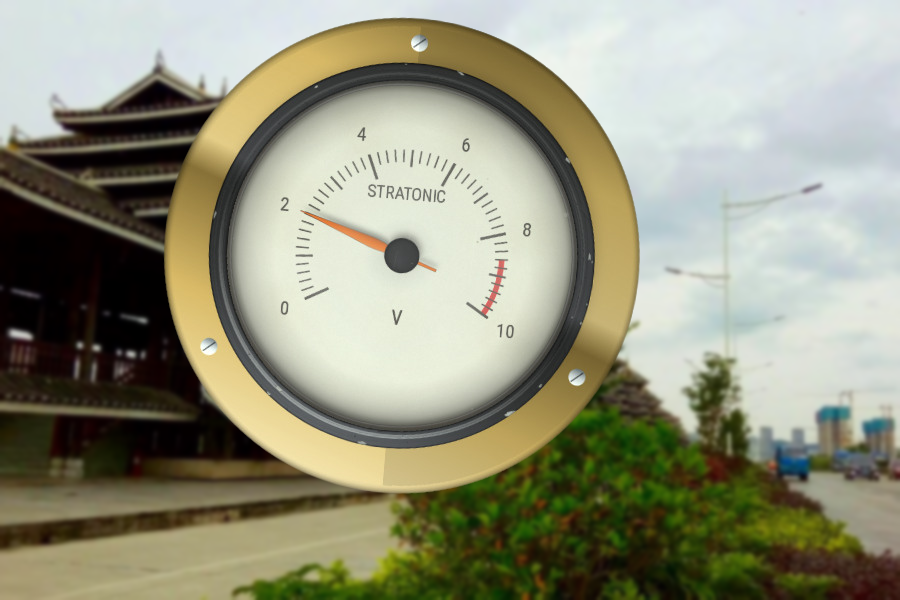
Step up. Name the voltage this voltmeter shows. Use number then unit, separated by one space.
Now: 2 V
